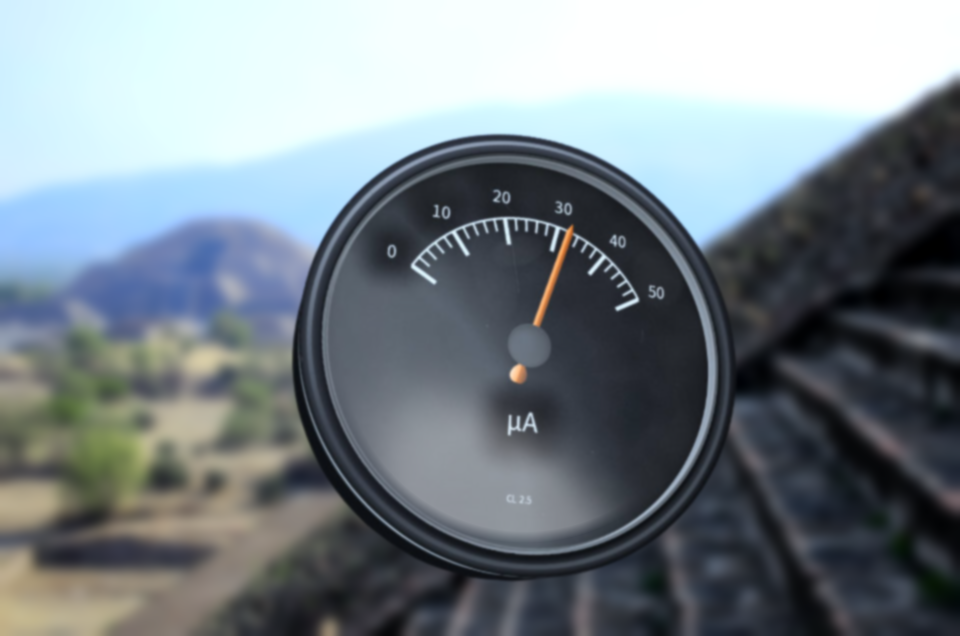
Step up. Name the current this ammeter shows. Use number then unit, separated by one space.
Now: 32 µA
